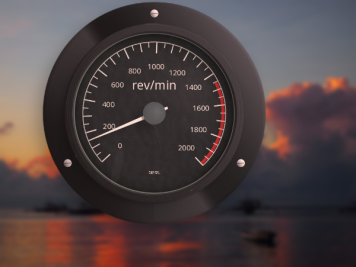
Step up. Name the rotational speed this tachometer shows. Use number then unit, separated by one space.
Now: 150 rpm
